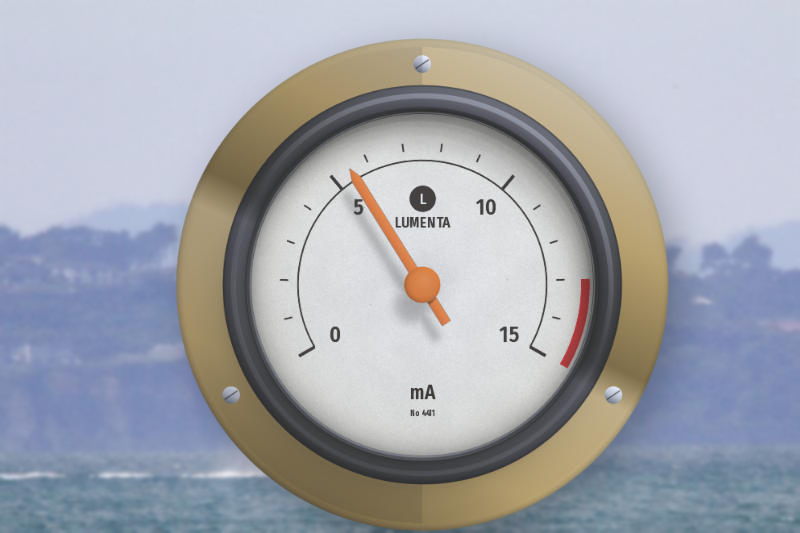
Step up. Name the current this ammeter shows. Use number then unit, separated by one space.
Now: 5.5 mA
